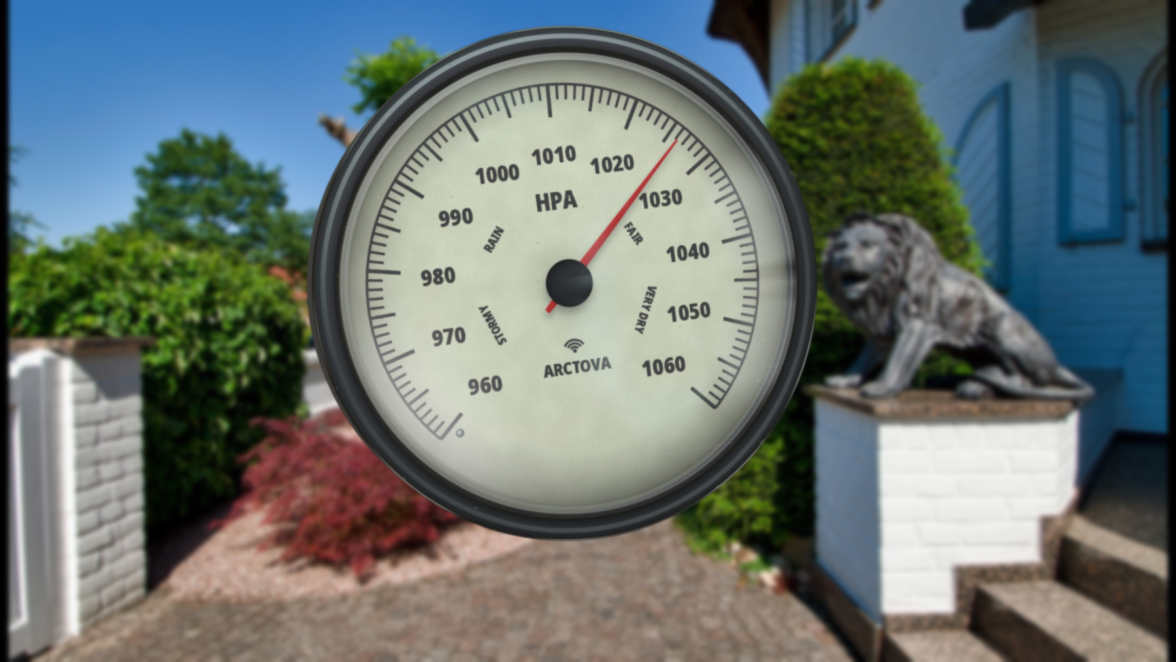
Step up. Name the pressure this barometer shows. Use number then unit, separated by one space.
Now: 1026 hPa
